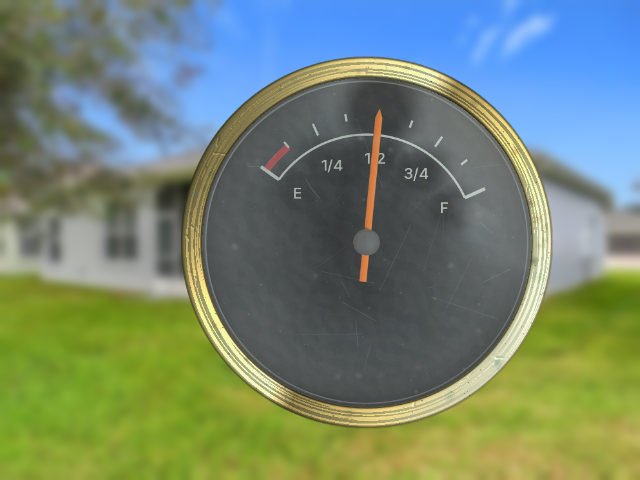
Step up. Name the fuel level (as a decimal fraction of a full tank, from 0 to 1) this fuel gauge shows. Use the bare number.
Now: 0.5
